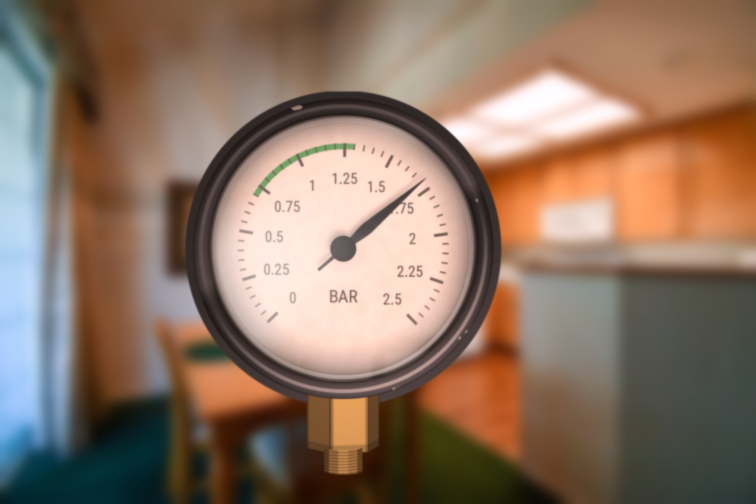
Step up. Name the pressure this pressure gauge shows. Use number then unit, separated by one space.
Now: 1.7 bar
